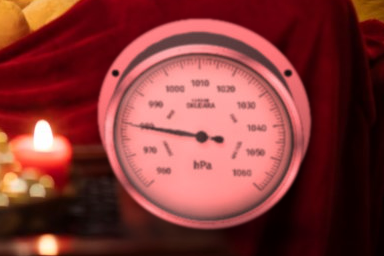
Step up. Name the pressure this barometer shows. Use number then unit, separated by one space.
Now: 980 hPa
